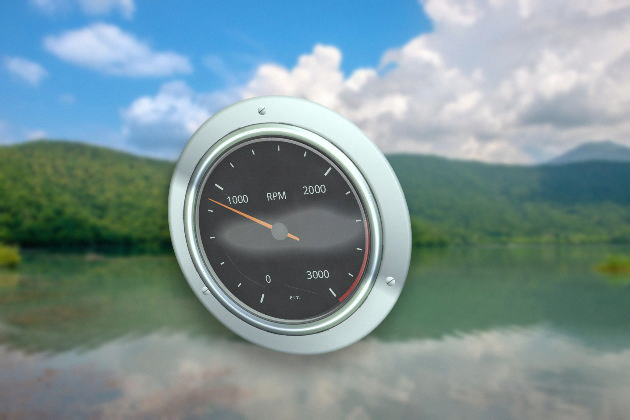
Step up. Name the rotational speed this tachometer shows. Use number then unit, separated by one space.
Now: 900 rpm
